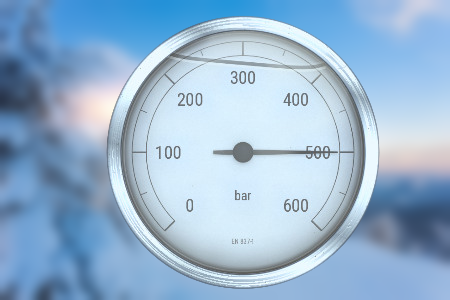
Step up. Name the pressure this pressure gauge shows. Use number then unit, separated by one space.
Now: 500 bar
